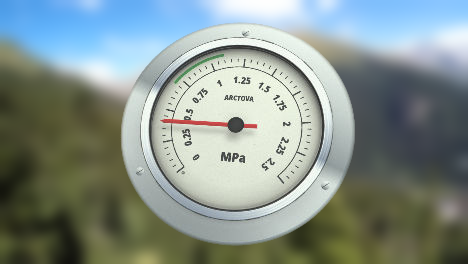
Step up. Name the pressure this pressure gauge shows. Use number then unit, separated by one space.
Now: 0.4 MPa
